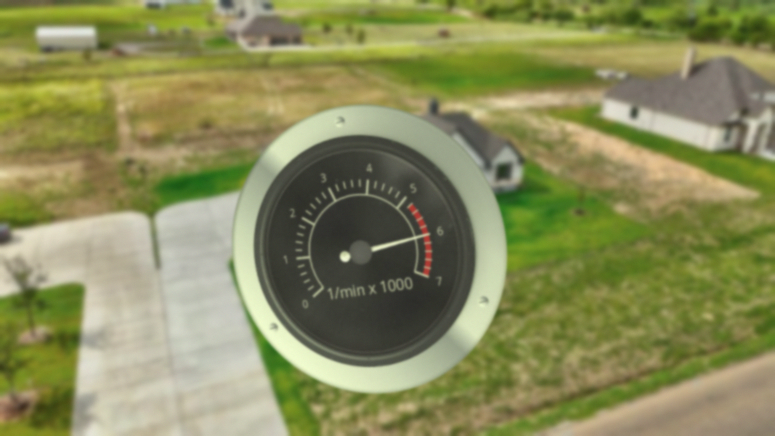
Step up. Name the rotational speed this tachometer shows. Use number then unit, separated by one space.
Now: 6000 rpm
